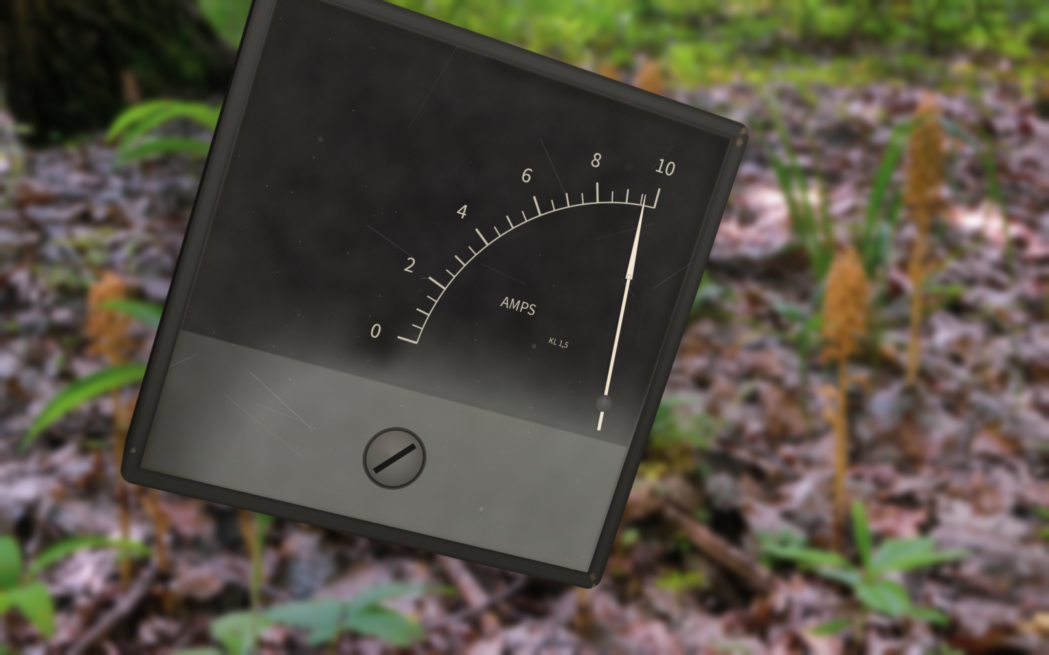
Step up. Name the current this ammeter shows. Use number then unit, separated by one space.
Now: 9.5 A
